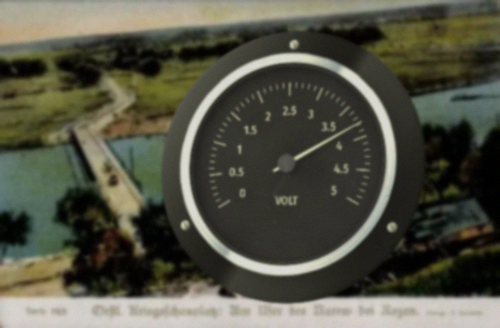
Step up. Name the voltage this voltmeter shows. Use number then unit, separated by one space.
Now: 3.8 V
